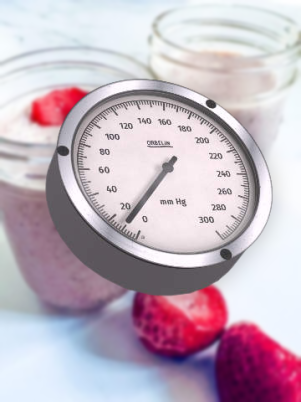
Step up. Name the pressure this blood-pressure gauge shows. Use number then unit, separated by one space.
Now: 10 mmHg
